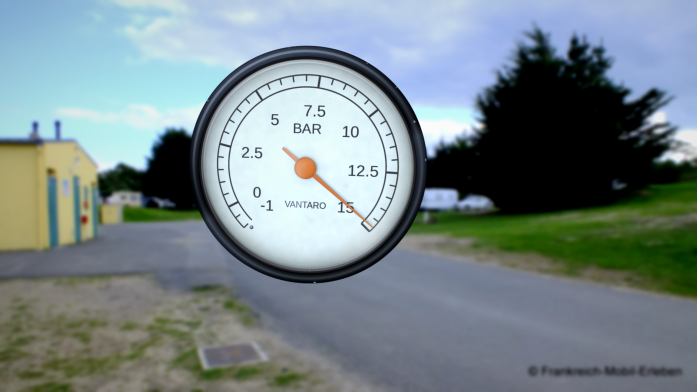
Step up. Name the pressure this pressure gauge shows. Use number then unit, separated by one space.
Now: 14.75 bar
